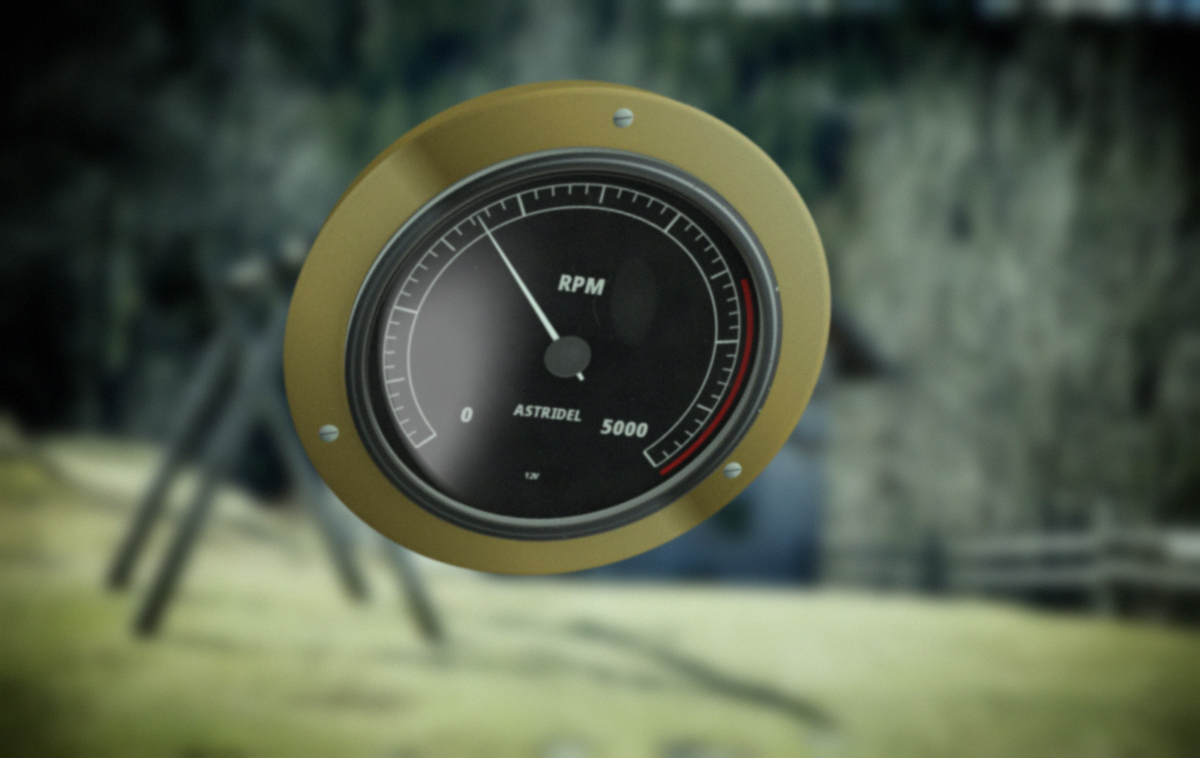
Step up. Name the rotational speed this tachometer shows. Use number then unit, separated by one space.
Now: 1750 rpm
